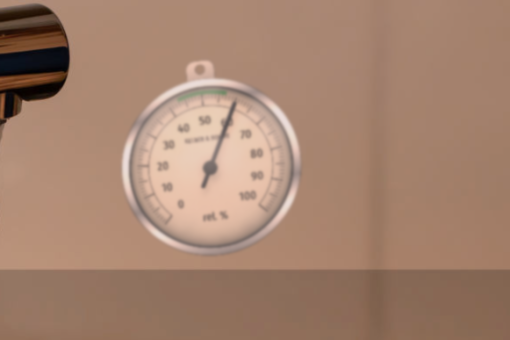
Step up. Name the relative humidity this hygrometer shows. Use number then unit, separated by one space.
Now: 60 %
